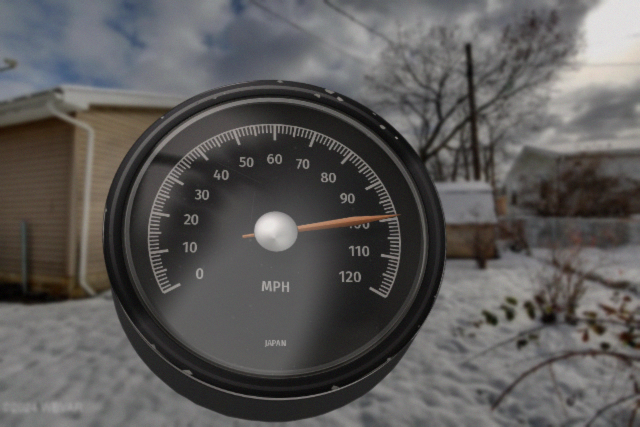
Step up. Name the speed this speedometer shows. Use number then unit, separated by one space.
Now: 100 mph
